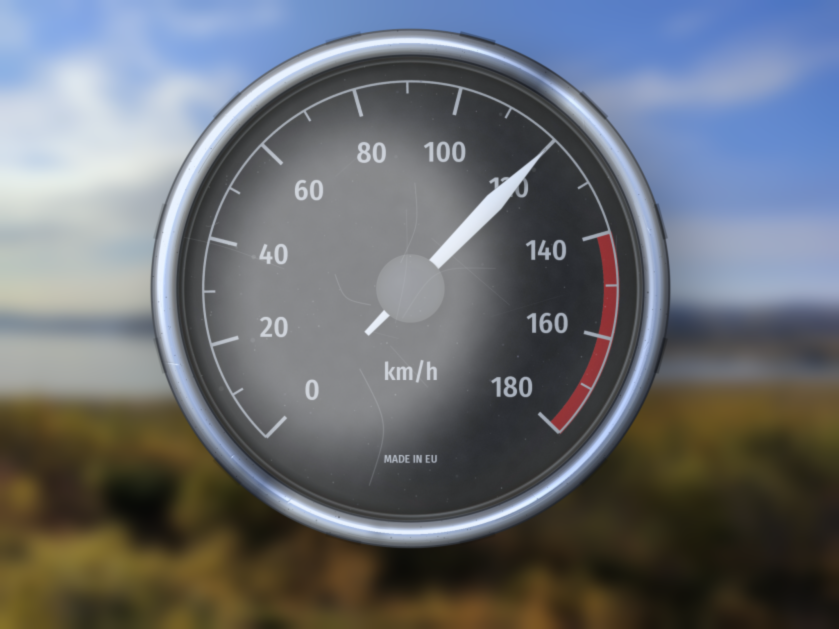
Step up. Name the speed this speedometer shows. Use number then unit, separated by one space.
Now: 120 km/h
